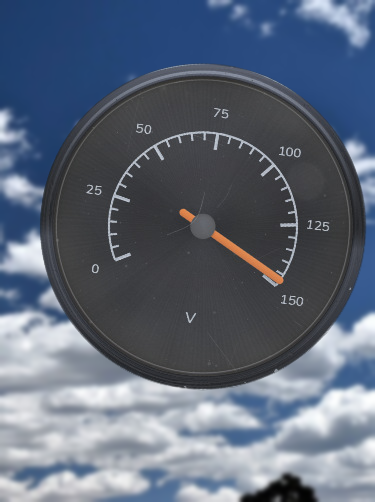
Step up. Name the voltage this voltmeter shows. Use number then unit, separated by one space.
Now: 147.5 V
